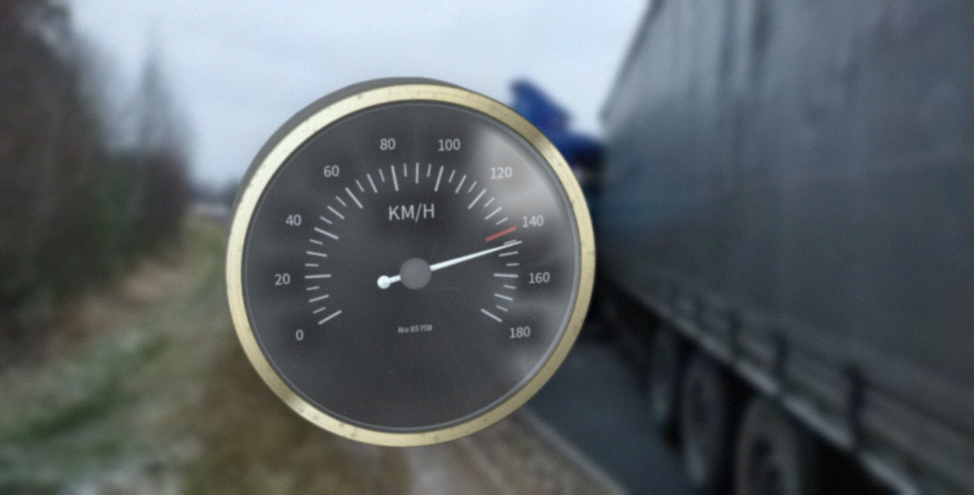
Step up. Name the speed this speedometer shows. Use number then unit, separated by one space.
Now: 145 km/h
